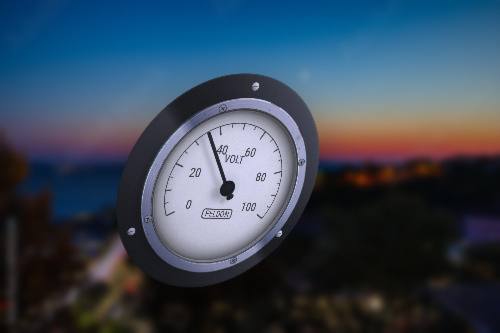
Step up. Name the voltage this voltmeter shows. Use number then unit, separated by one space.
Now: 35 V
